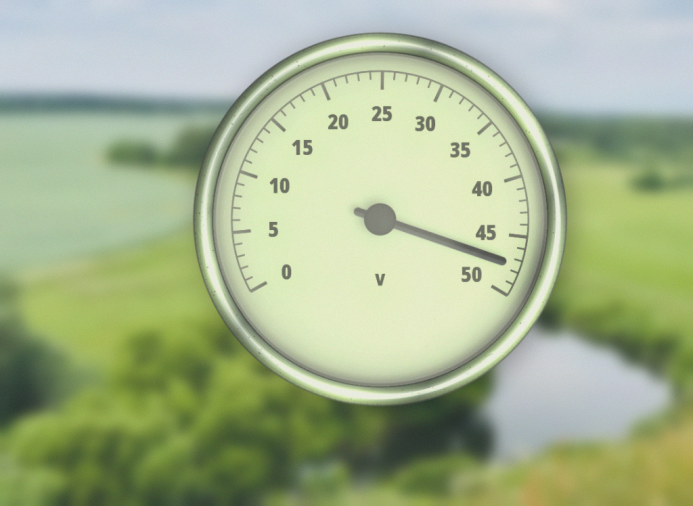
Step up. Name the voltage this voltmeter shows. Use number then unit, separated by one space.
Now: 47.5 V
